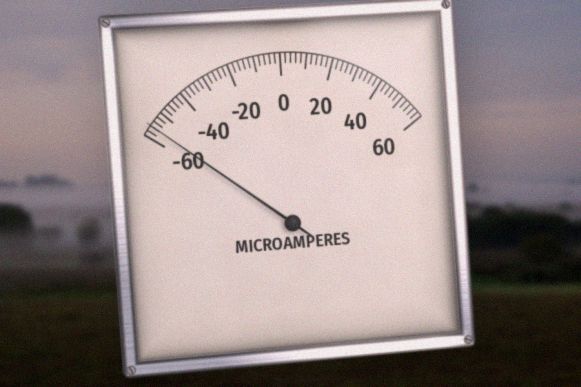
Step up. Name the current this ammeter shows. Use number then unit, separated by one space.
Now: -56 µA
